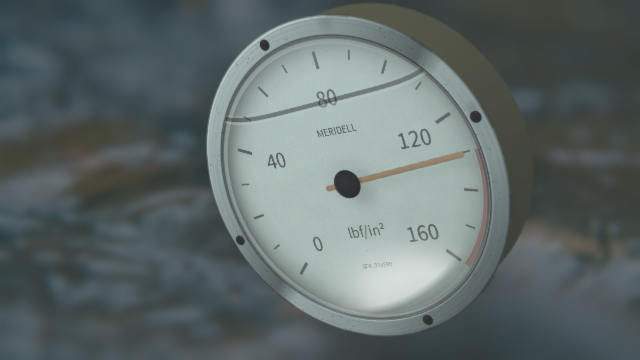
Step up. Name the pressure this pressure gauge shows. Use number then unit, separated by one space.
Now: 130 psi
